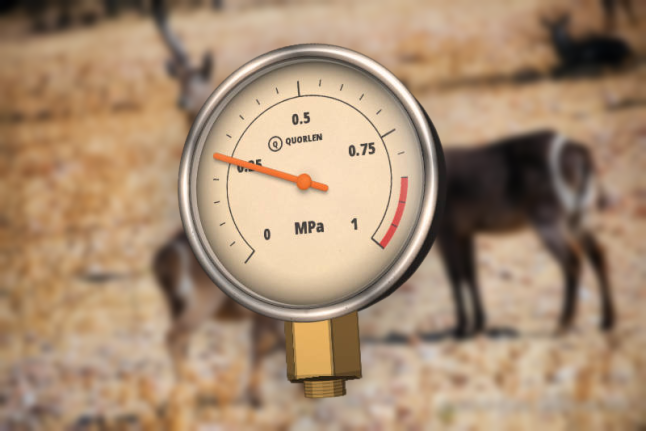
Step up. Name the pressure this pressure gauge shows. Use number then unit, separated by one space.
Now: 0.25 MPa
